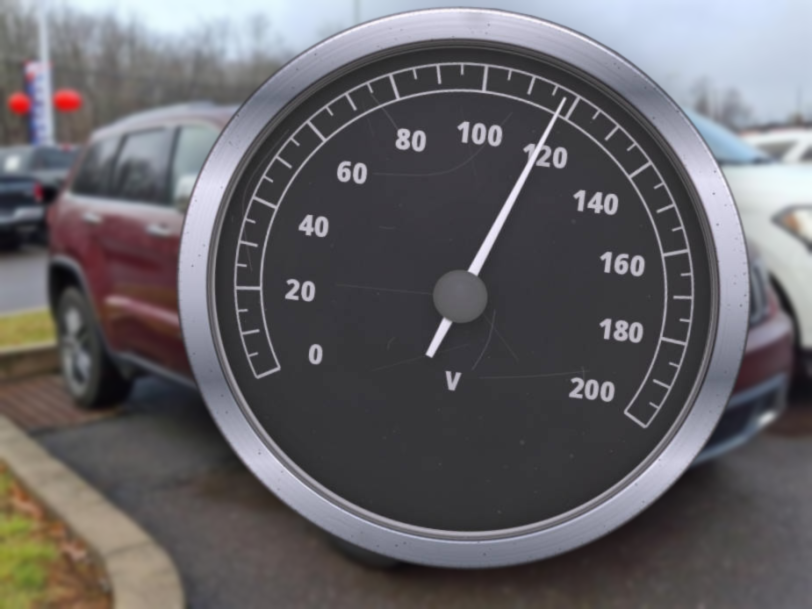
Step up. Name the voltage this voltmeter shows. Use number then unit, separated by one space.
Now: 117.5 V
